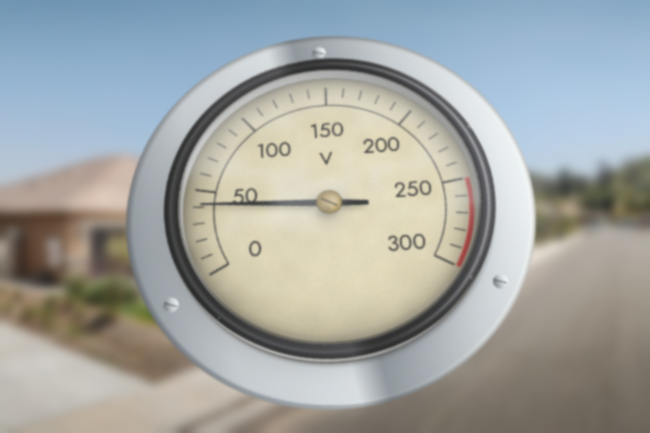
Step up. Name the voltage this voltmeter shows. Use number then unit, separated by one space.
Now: 40 V
